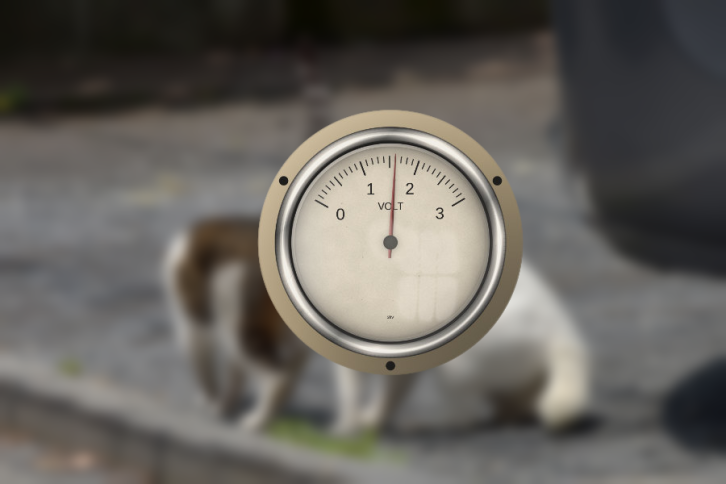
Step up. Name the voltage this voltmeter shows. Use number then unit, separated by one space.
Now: 1.6 V
